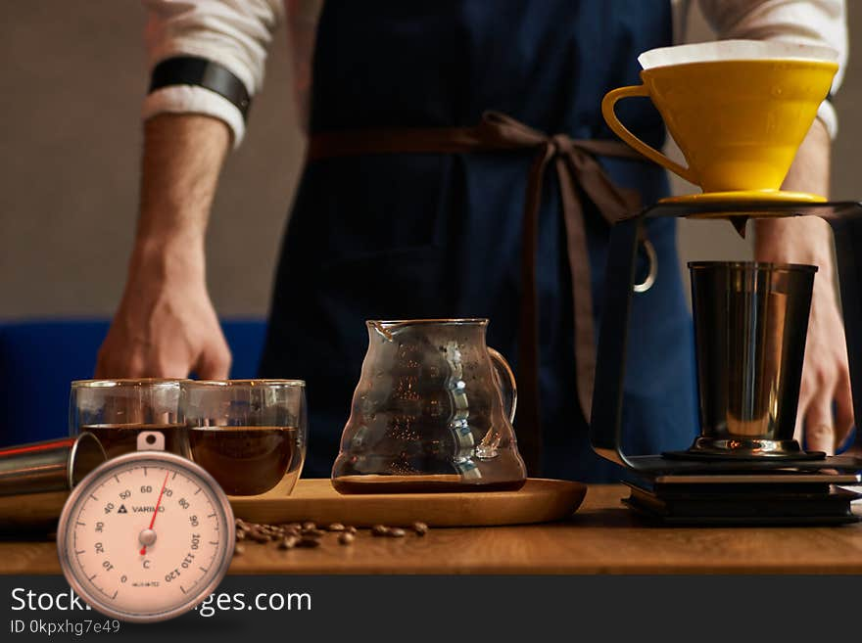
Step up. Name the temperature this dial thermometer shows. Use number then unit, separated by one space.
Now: 67.5 °C
